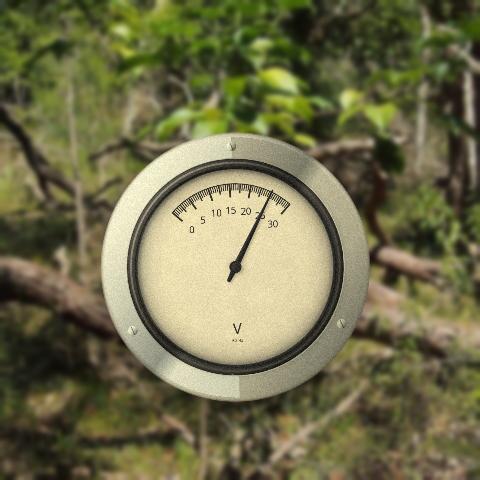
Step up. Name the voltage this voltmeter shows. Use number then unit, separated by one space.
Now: 25 V
